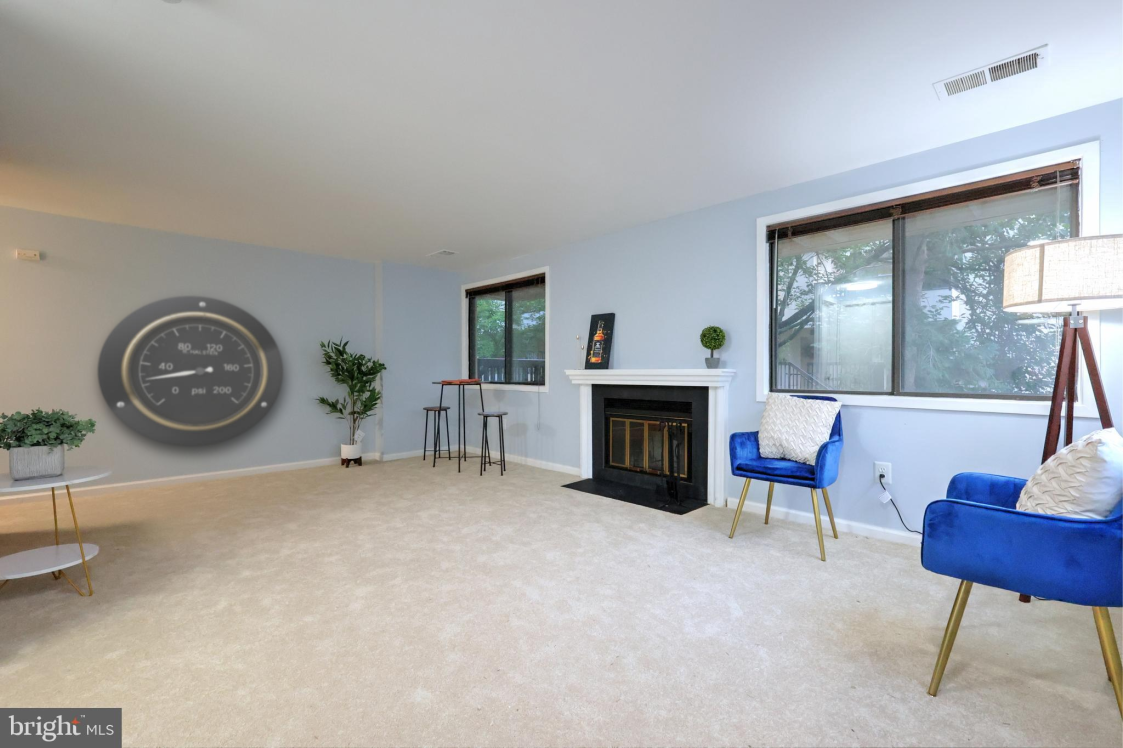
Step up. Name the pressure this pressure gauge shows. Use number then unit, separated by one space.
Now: 25 psi
